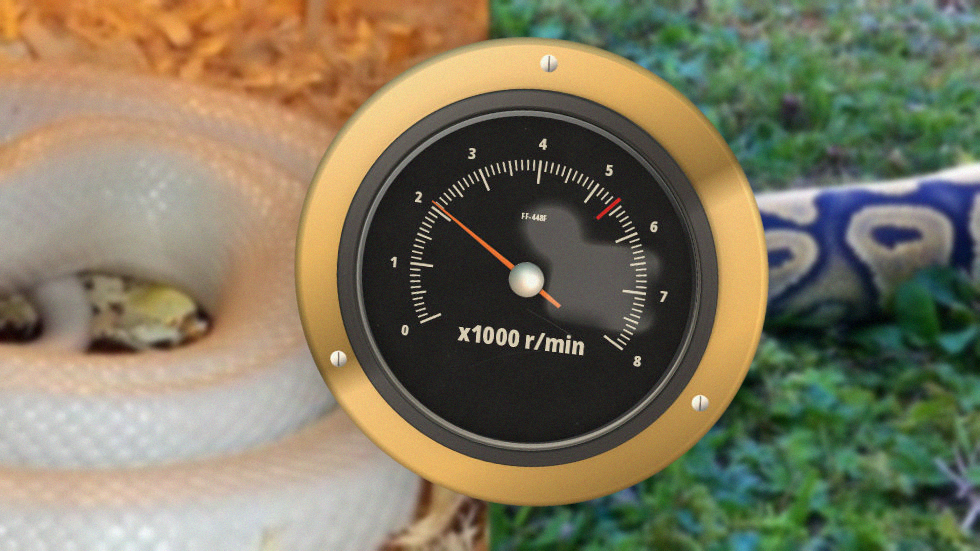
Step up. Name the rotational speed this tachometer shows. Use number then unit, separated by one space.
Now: 2100 rpm
